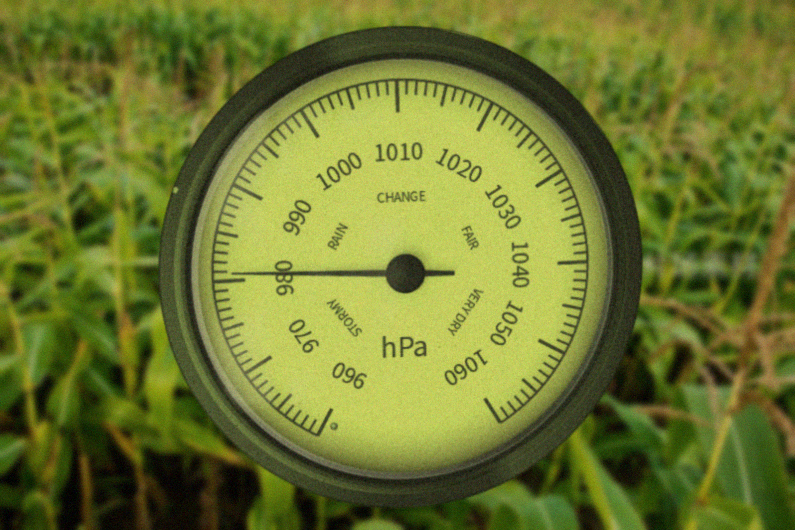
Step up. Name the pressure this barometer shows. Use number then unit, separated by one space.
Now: 981 hPa
